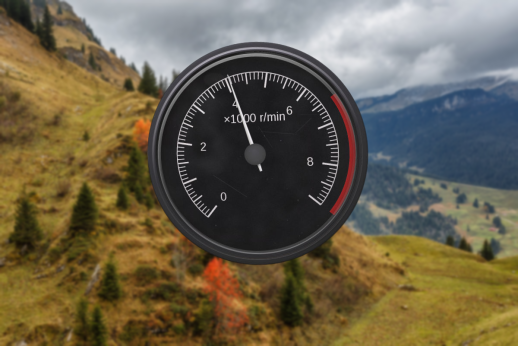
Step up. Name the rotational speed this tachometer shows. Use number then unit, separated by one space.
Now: 4100 rpm
